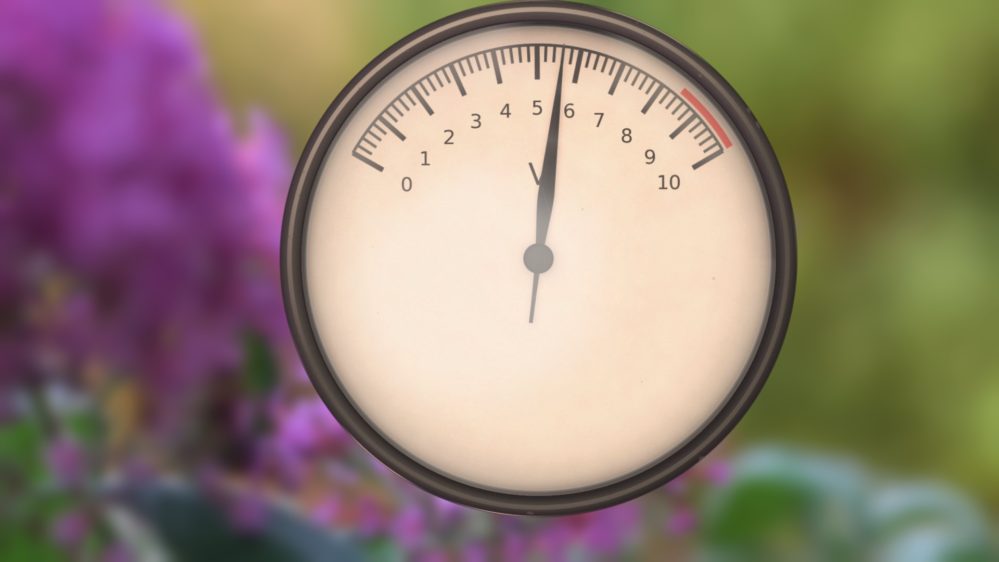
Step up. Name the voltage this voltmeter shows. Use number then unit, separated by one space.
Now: 5.6 V
